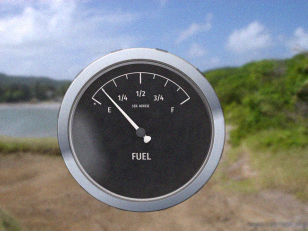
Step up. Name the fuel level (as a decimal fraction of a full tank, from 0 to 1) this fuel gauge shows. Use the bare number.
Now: 0.125
